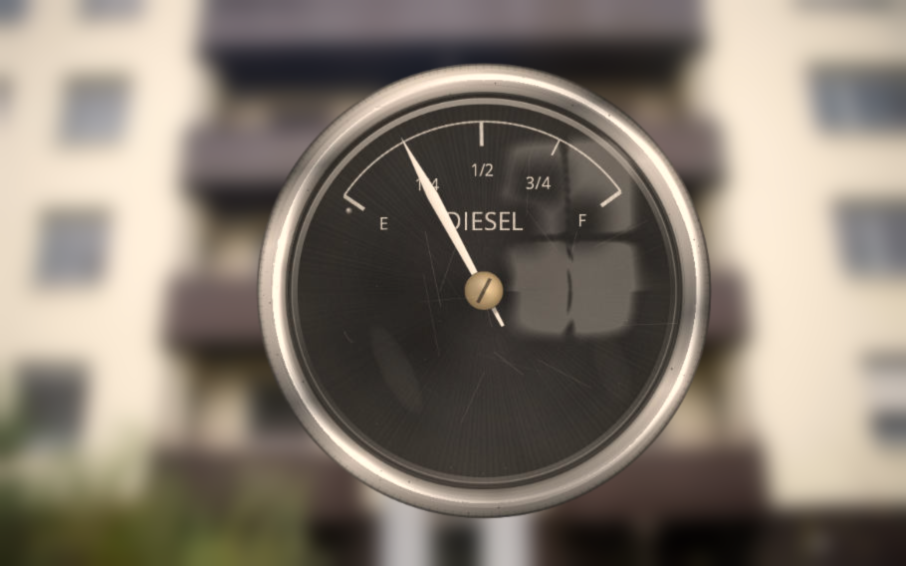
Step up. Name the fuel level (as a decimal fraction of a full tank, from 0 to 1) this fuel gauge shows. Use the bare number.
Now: 0.25
